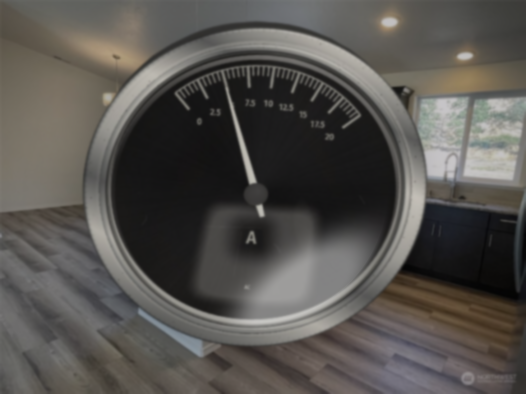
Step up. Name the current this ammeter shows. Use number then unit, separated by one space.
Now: 5 A
